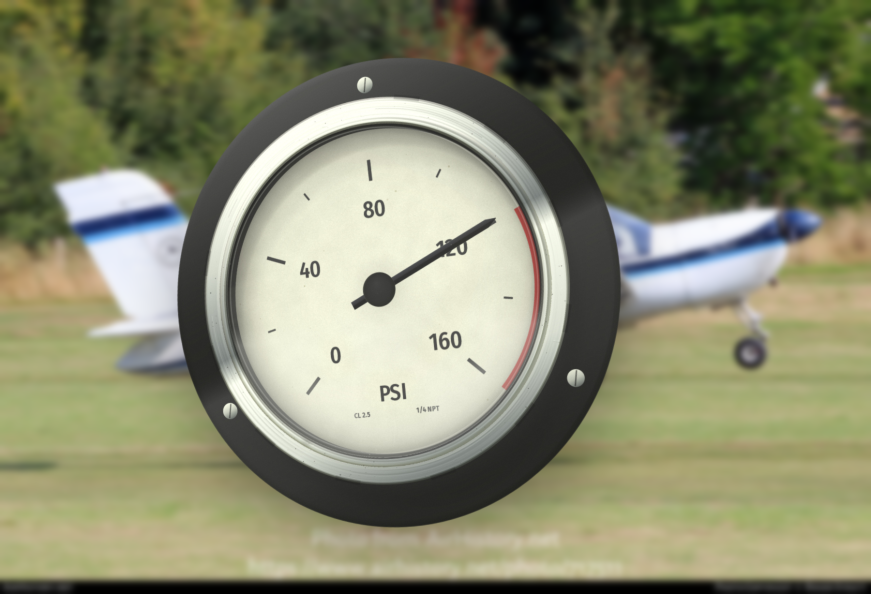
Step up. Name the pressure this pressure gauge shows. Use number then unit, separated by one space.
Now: 120 psi
